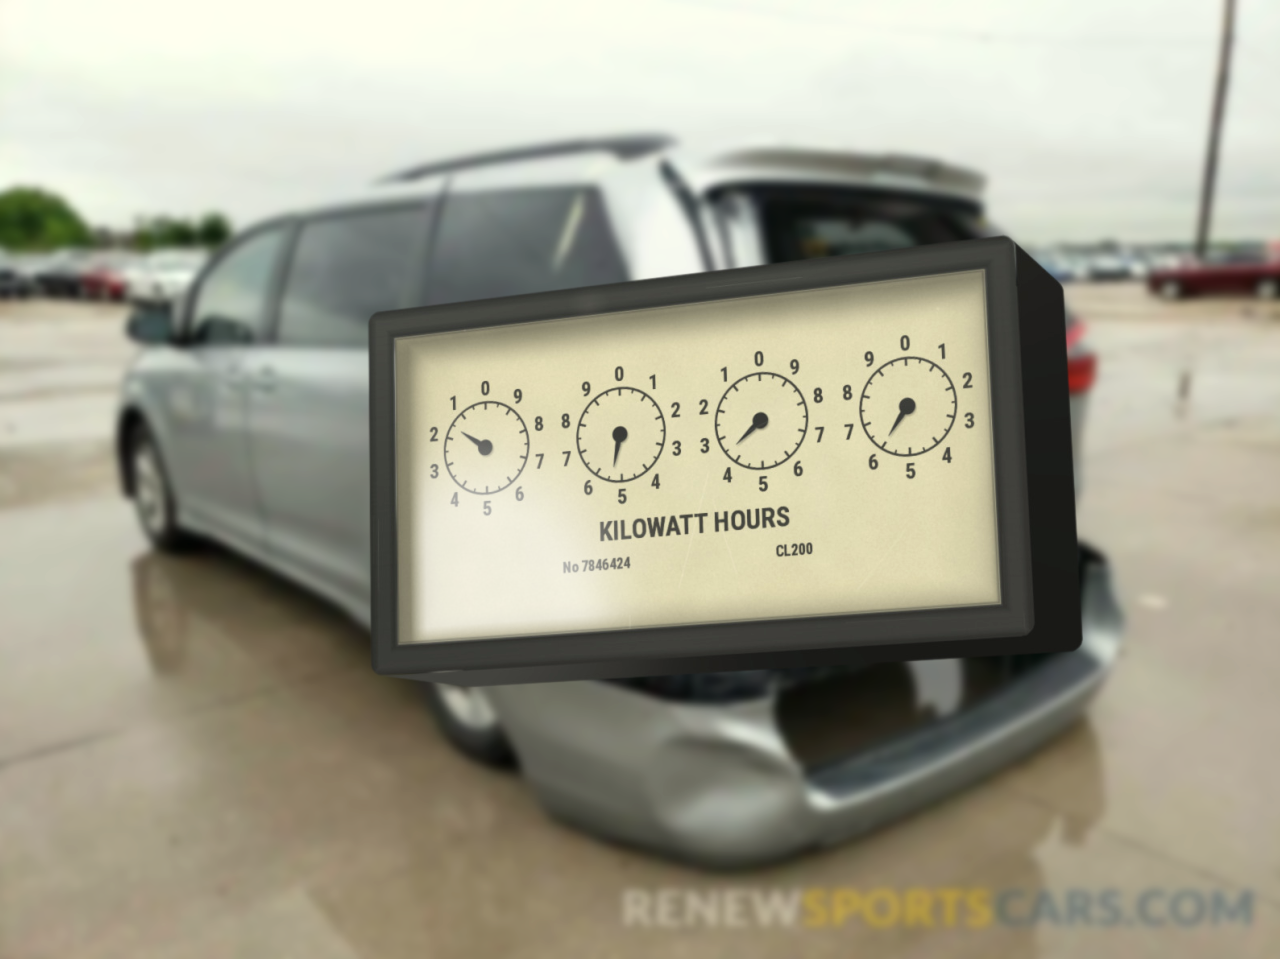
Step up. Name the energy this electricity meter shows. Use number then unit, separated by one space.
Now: 1536 kWh
